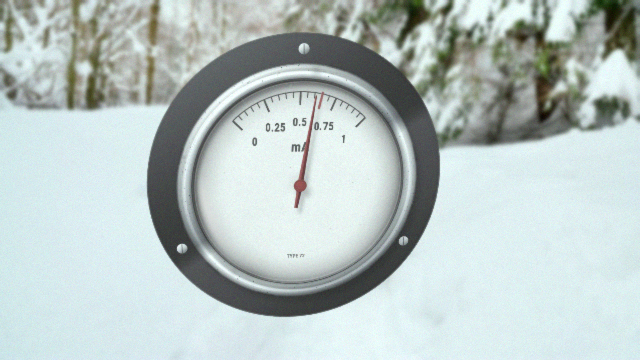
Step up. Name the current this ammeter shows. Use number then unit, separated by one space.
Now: 0.6 mA
